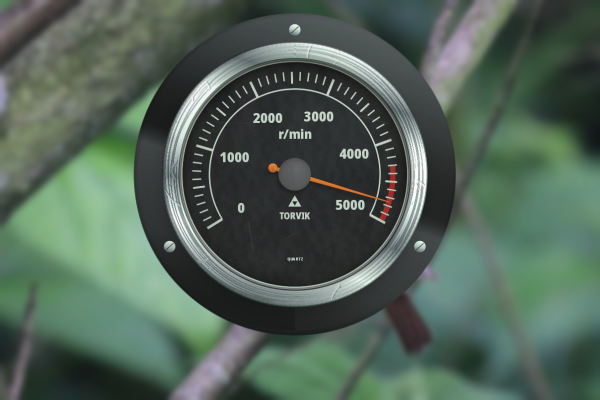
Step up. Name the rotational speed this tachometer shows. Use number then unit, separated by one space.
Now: 4750 rpm
